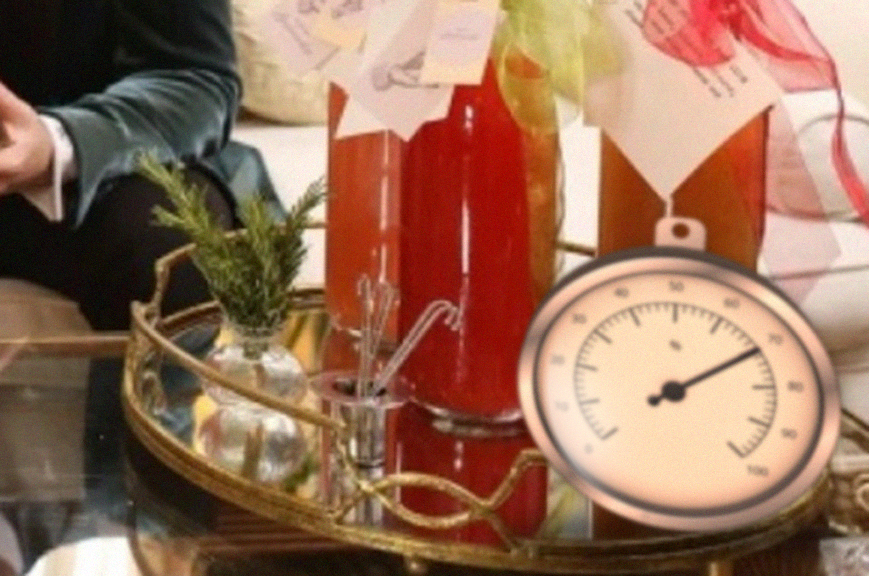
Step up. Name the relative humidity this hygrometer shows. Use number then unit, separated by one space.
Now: 70 %
